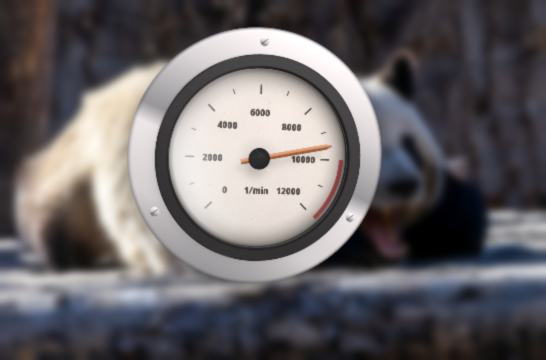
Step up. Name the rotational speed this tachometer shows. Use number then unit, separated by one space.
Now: 9500 rpm
